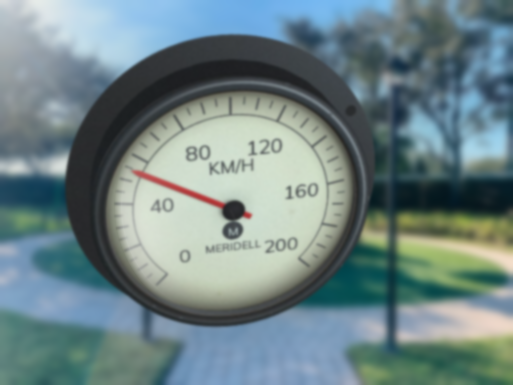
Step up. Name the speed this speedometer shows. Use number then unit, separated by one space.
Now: 55 km/h
